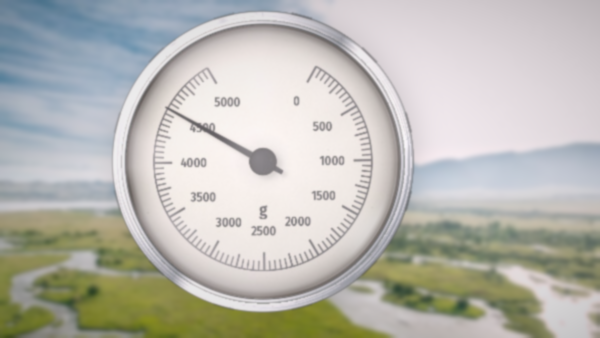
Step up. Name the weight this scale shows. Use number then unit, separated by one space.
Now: 4500 g
